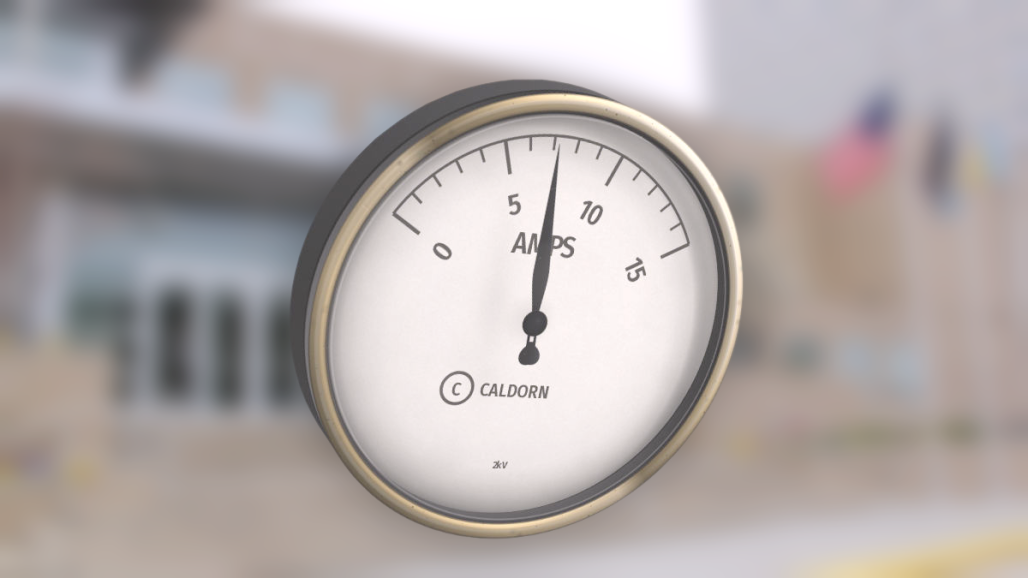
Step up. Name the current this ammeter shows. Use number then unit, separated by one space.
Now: 7 A
